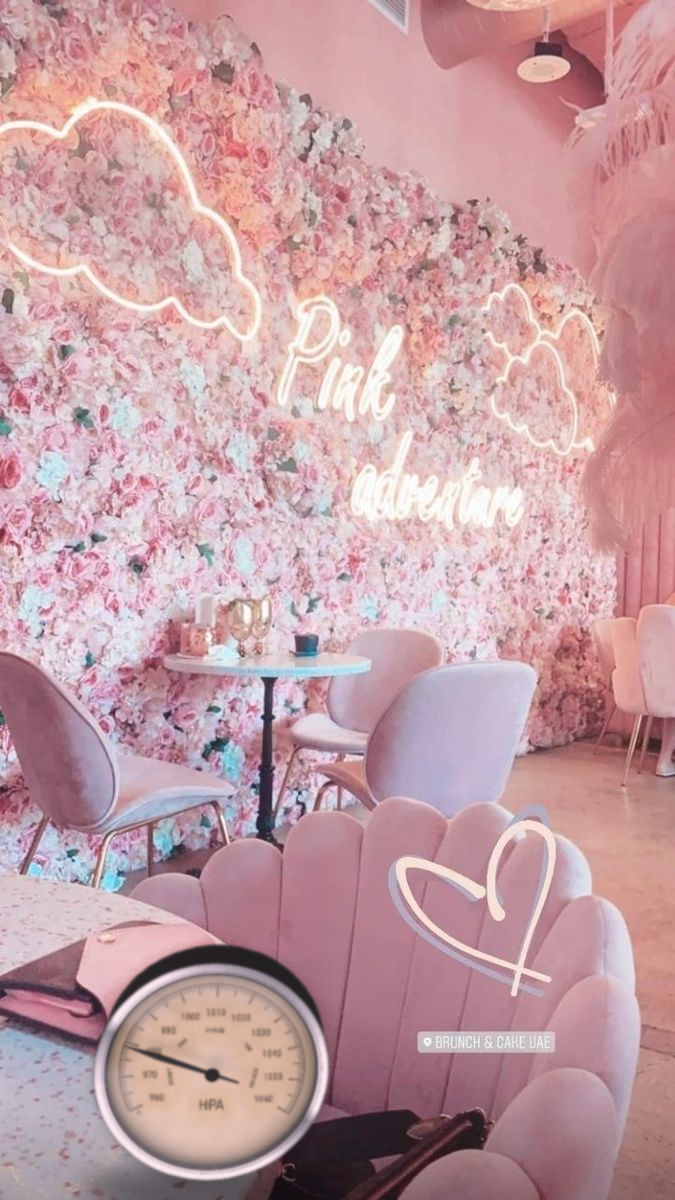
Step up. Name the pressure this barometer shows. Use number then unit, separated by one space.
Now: 980 hPa
